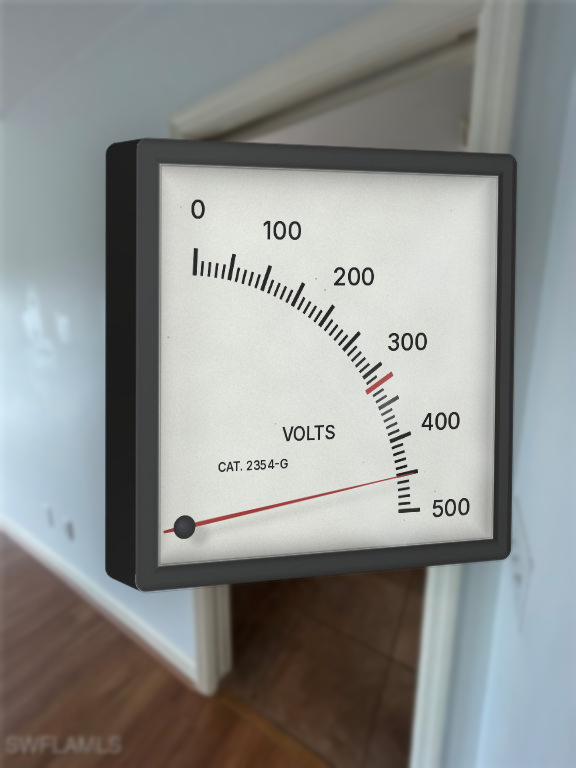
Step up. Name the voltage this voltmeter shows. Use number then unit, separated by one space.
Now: 450 V
